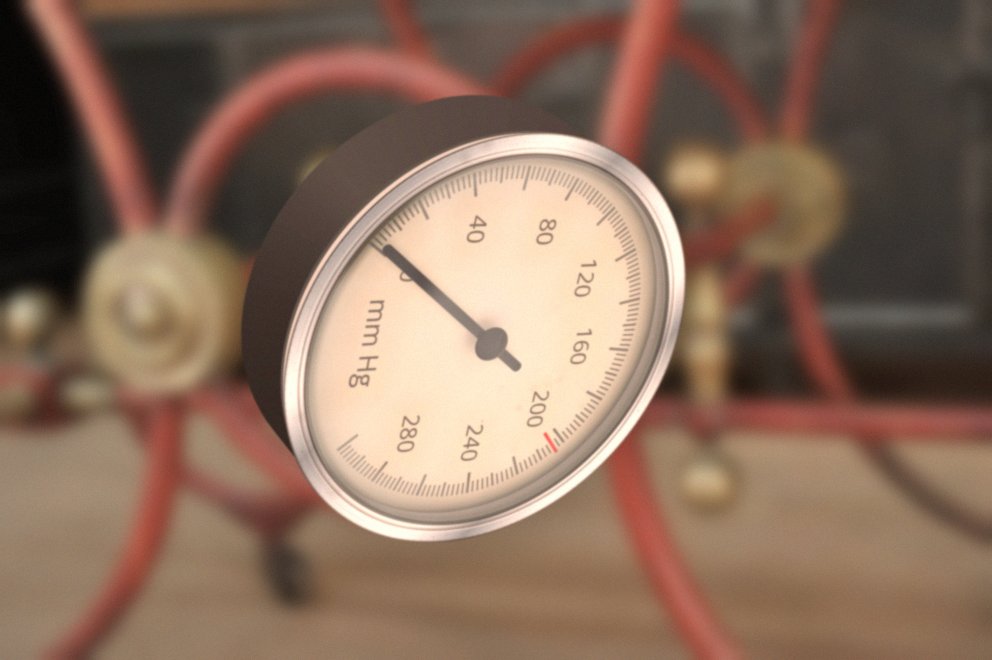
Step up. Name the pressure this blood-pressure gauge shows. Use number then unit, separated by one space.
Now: 2 mmHg
